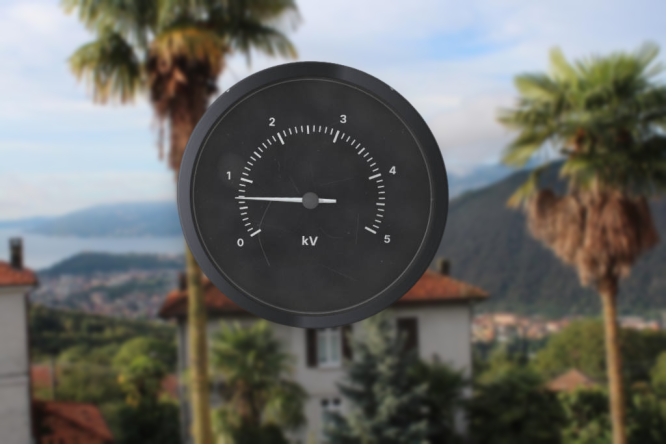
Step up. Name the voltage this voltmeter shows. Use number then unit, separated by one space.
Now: 0.7 kV
